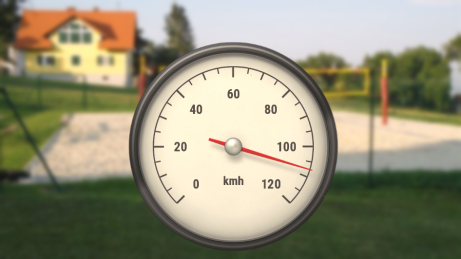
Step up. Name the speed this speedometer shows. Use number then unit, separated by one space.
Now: 107.5 km/h
